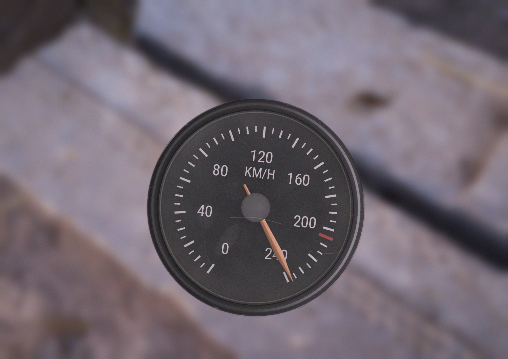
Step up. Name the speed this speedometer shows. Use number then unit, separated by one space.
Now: 237.5 km/h
